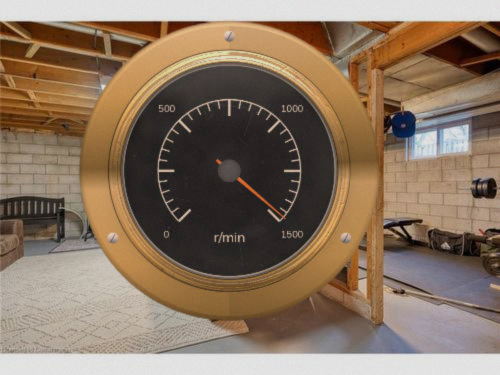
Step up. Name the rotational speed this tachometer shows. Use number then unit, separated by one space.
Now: 1475 rpm
